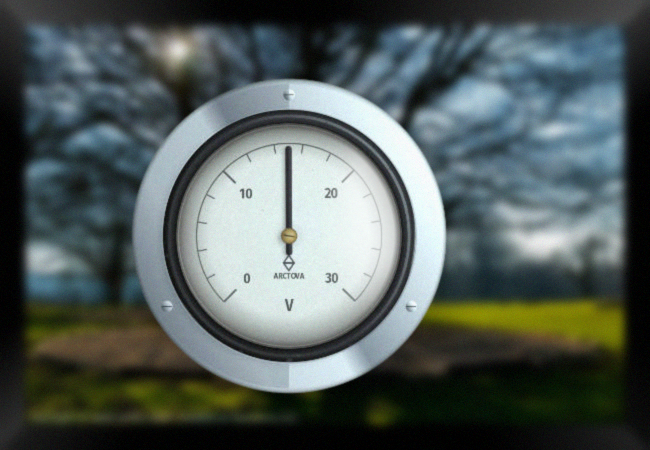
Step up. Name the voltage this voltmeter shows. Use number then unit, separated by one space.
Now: 15 V
